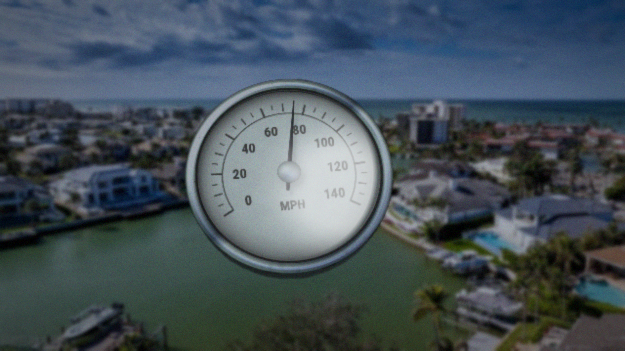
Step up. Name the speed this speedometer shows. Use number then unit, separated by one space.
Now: 75 mph
